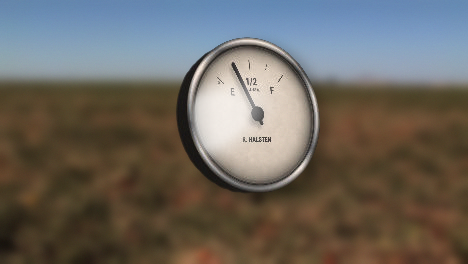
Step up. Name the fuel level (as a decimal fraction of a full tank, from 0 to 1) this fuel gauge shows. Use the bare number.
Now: 0.25
